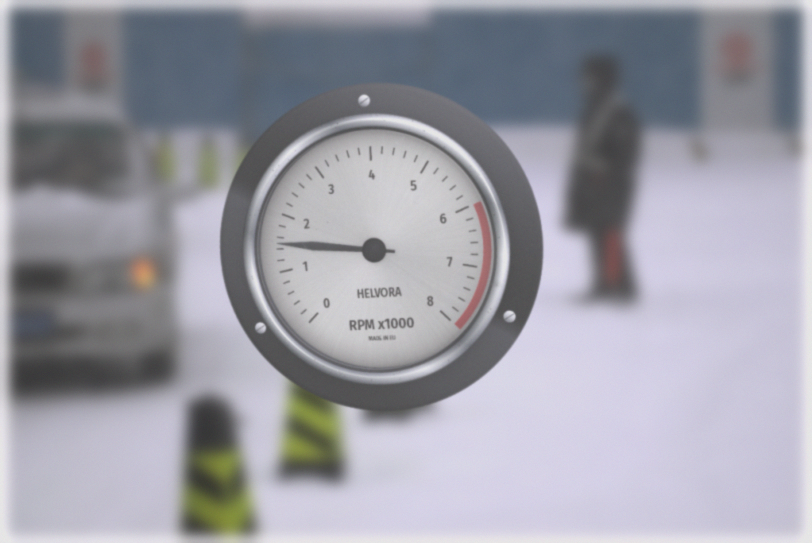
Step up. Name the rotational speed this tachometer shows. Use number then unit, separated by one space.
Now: 1500 rpm
